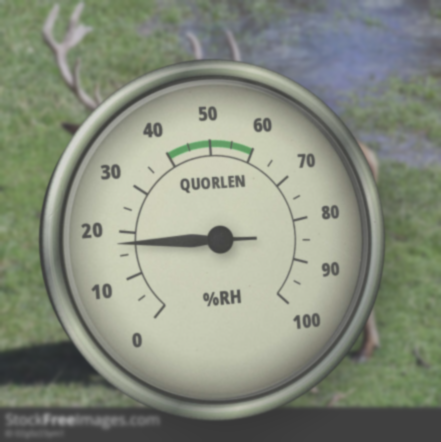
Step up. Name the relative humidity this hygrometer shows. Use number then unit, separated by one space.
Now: 17.5 %
